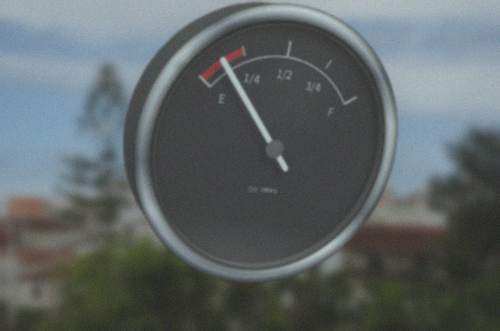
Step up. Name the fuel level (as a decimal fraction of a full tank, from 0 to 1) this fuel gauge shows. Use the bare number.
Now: 0.125
